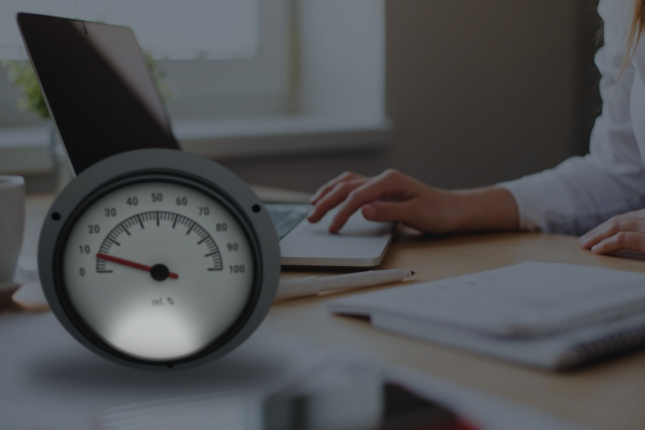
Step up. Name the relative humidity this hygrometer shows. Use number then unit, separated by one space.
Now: 10 %
